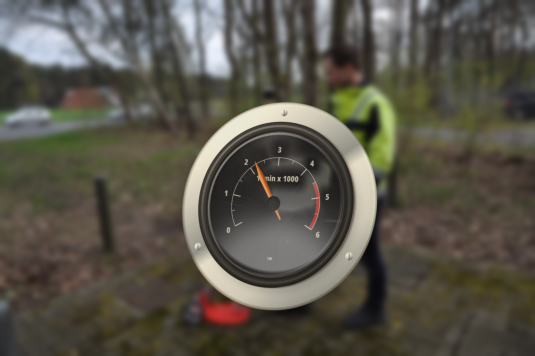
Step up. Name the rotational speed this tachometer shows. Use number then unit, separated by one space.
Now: 2250 rpm
